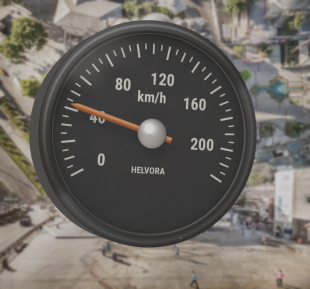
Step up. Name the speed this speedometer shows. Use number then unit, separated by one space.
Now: 42.5 km/h
